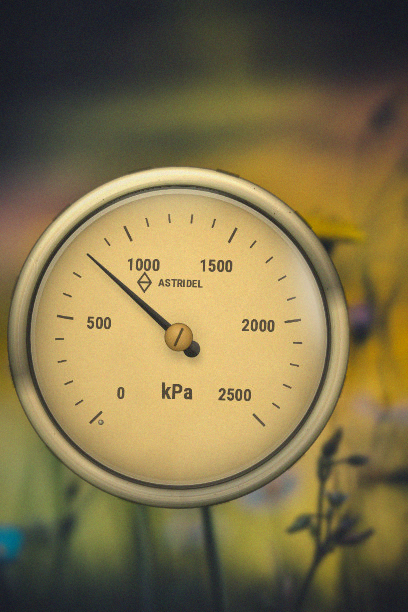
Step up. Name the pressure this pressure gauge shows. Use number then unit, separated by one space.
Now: 800 kPa
